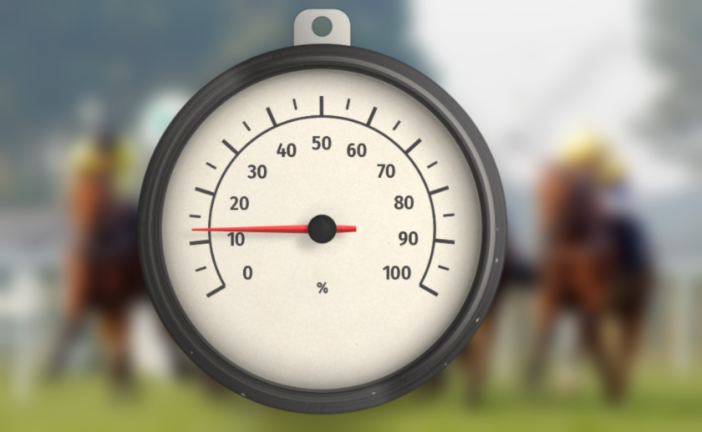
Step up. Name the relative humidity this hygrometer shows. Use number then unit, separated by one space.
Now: 12.5 %
